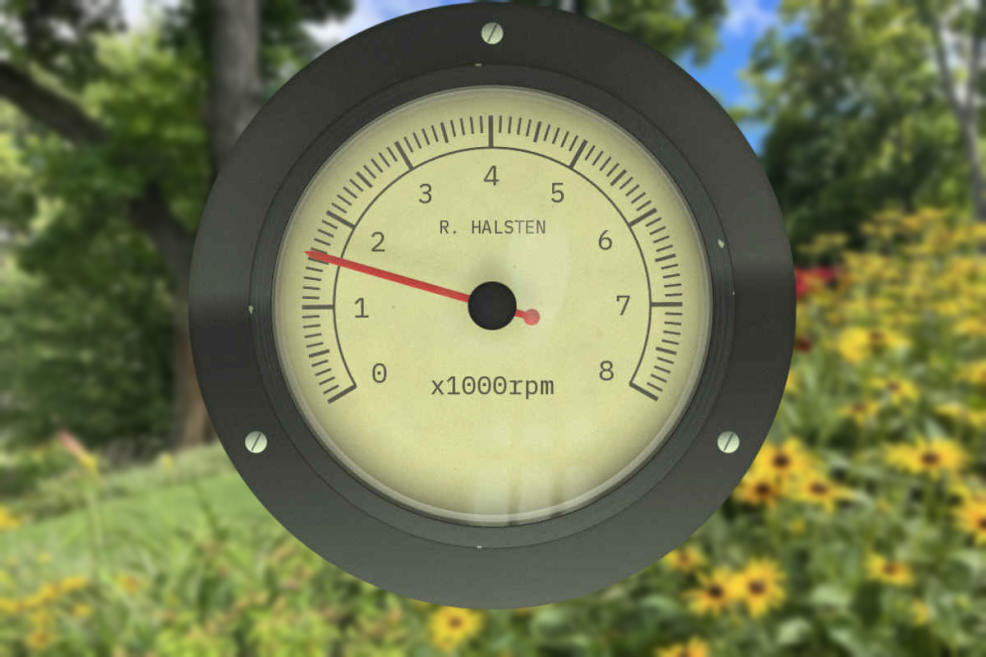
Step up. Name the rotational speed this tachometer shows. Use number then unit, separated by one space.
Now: 1550 rpm
